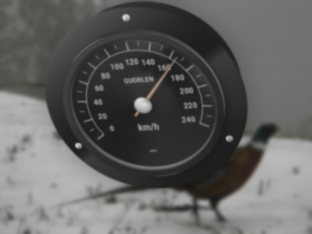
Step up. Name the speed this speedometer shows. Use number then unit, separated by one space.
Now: 165 km/h
